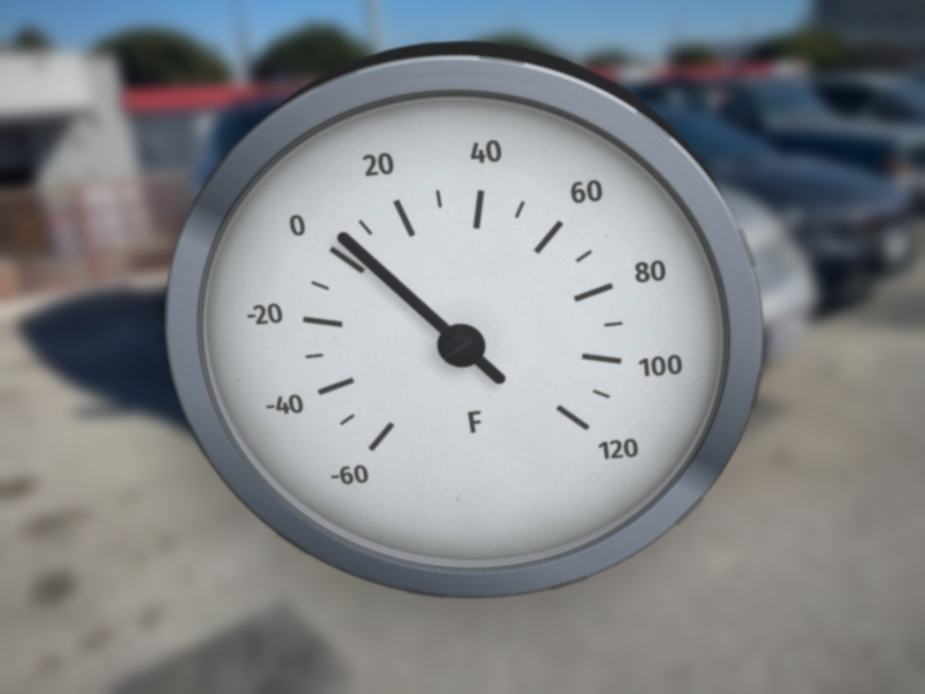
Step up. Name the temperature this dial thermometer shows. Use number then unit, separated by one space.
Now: 5 °F
